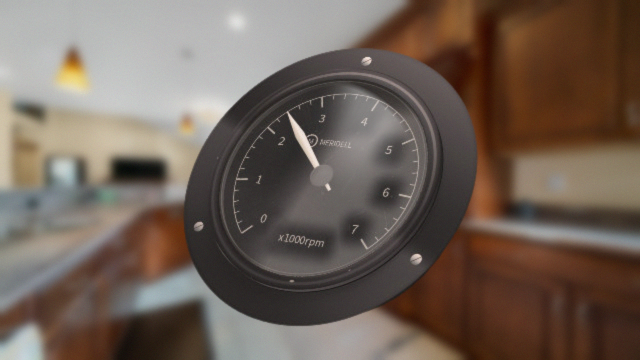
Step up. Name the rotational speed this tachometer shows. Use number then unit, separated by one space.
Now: 2400 rpm
